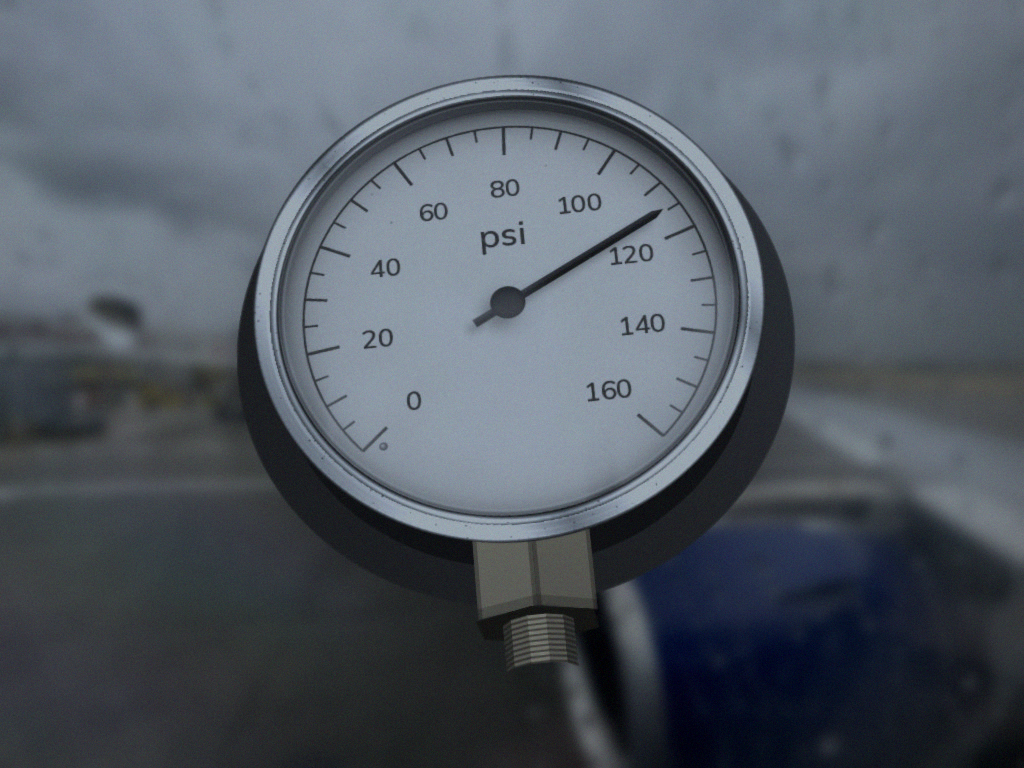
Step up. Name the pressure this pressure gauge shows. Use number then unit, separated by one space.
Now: 115 psi
